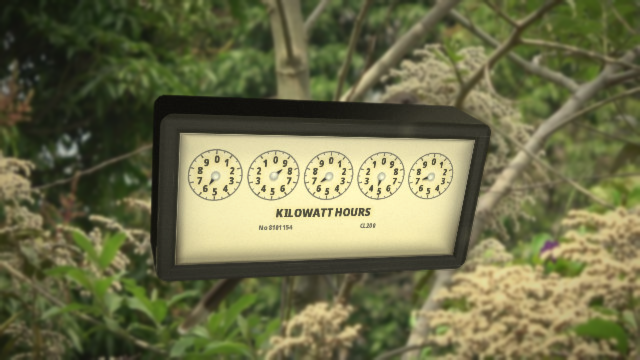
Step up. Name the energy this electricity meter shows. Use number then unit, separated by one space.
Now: 58647 kWh
